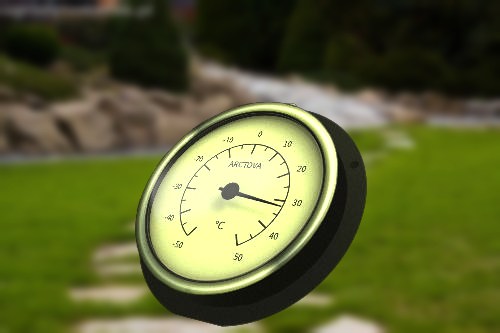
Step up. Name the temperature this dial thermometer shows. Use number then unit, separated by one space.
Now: 32.5 °C
